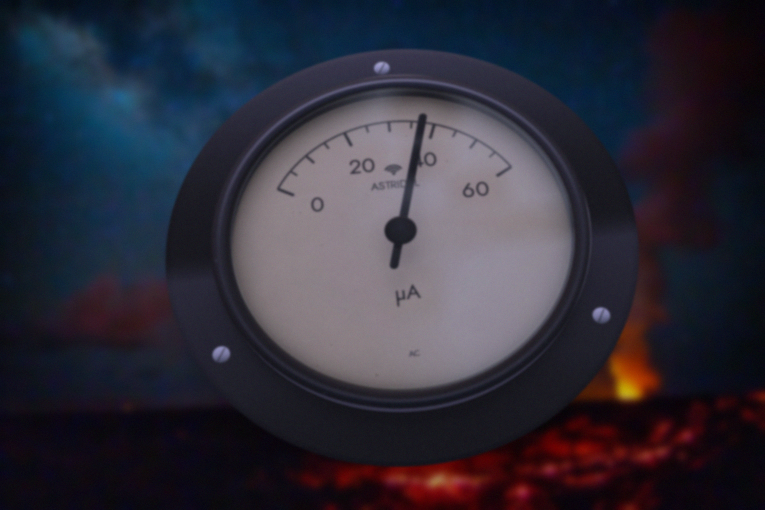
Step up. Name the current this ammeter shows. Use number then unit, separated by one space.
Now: 37.5 µA
